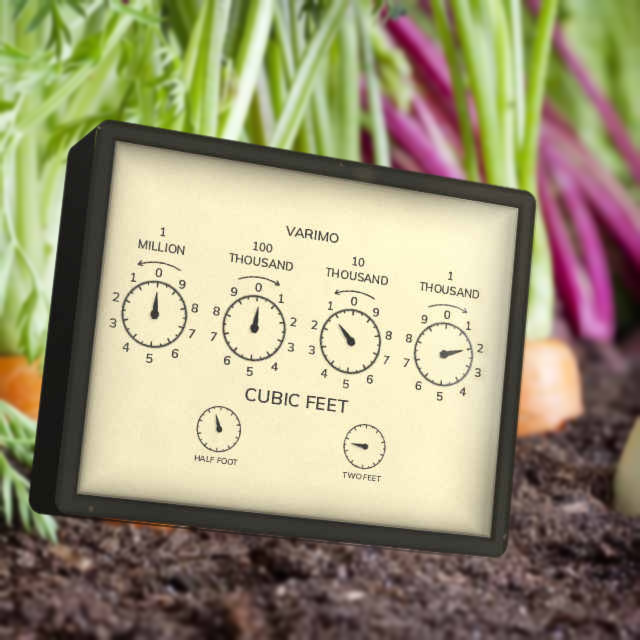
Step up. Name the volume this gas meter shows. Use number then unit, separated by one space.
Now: 1200 ft³
